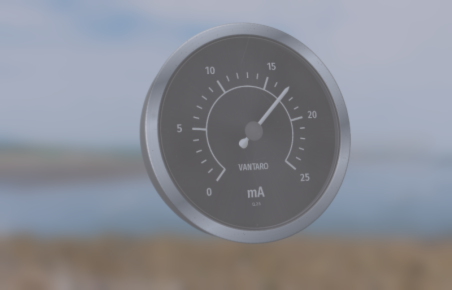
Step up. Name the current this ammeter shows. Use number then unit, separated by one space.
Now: 17 mA
